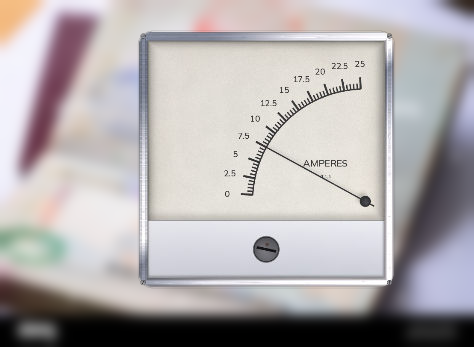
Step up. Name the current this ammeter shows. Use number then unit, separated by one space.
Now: 7.5 A
